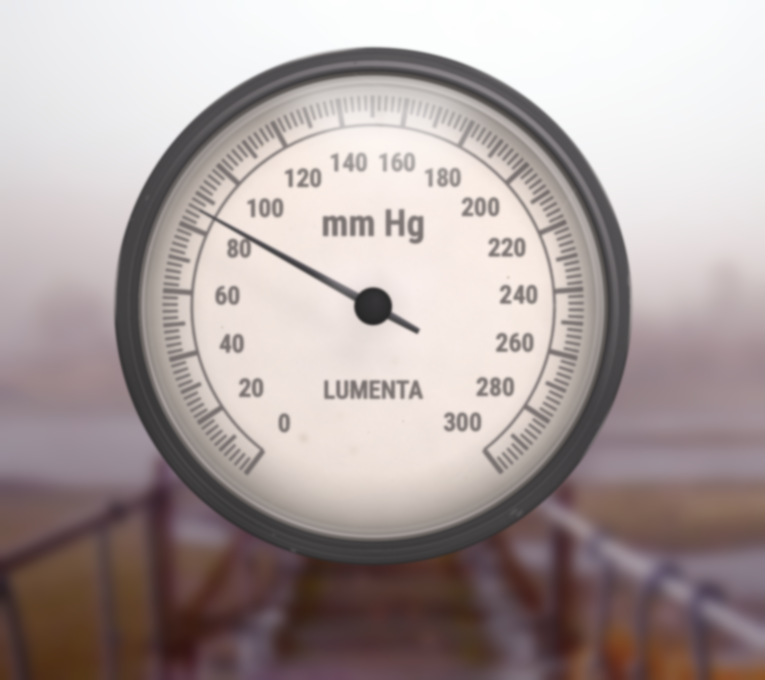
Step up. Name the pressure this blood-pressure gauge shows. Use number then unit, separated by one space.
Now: 86 mmHg
